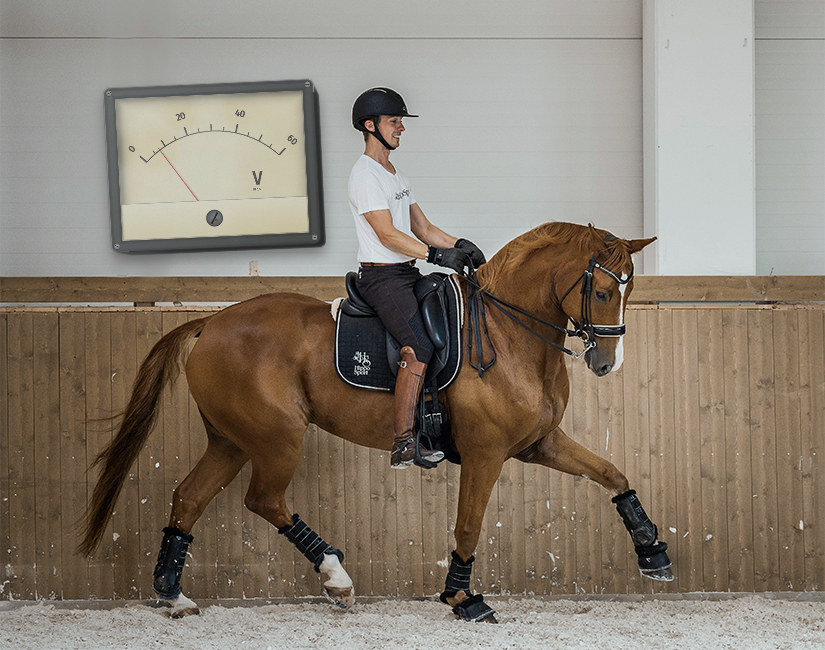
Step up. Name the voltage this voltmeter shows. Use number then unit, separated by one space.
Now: 7.5 V
